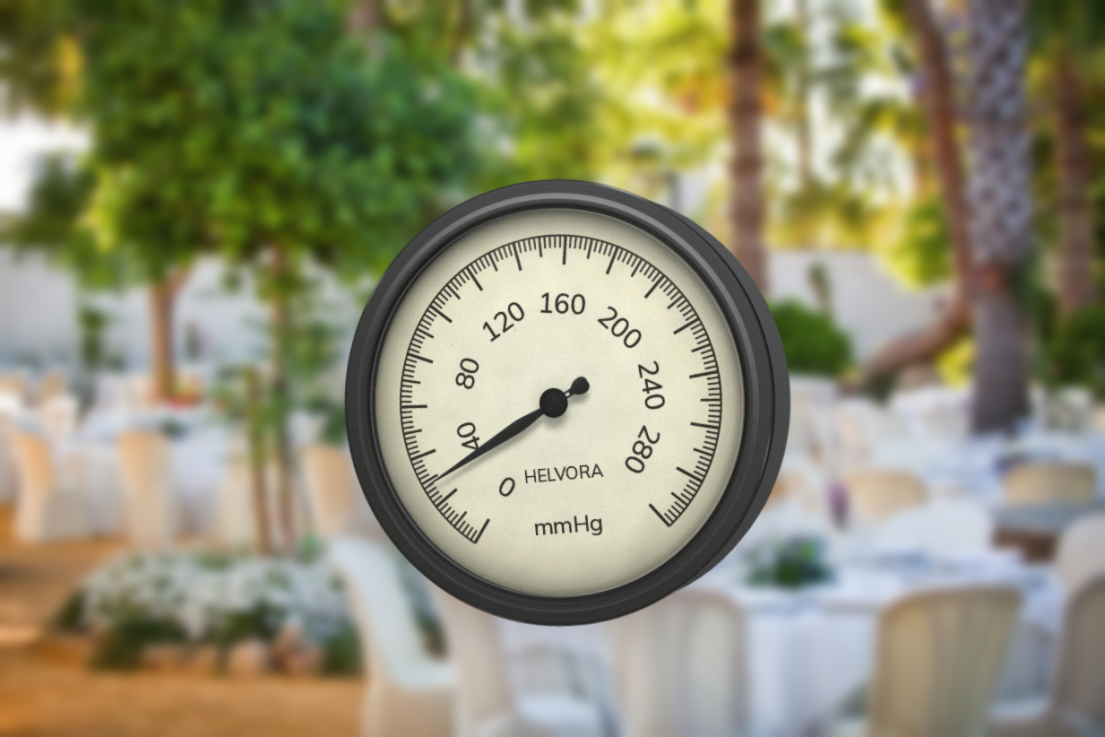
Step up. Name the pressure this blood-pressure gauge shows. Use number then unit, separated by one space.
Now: 28 mmHg
